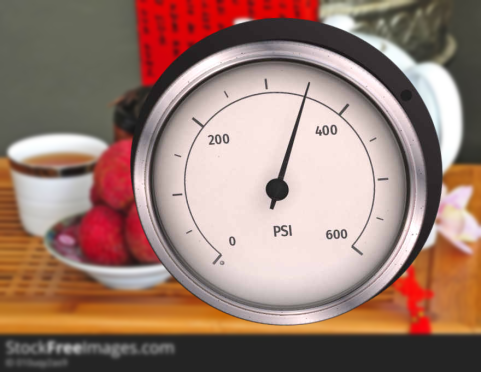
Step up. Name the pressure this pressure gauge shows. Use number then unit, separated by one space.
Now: 350 psi
